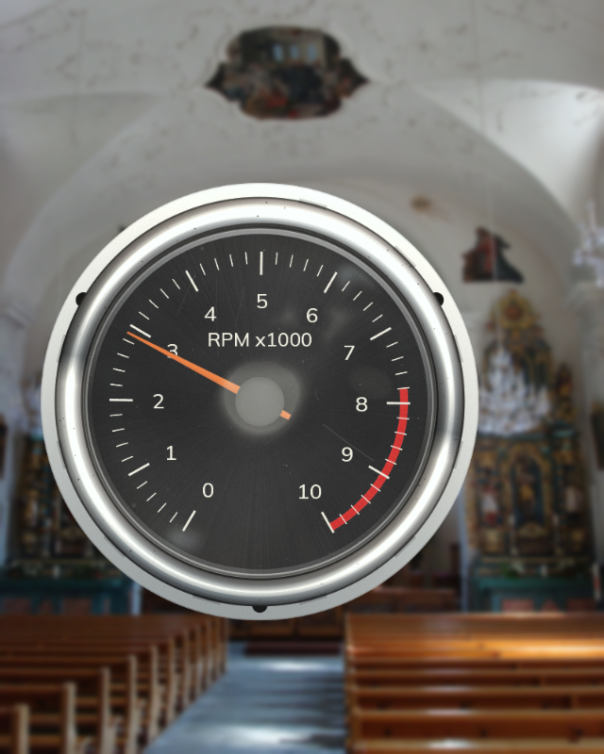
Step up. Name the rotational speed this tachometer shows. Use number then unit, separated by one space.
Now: 2900 rpm
